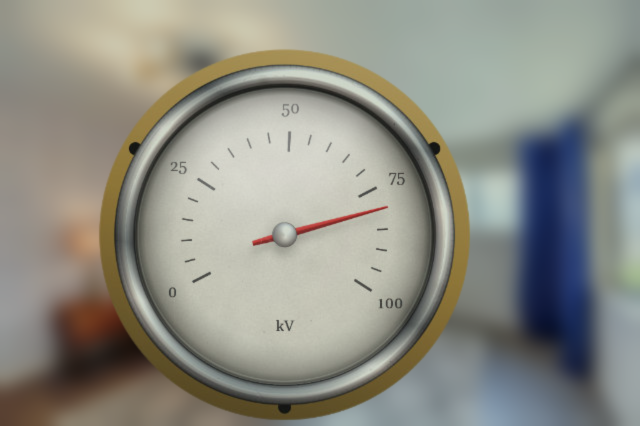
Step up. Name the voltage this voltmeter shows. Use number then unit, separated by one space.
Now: 80 kV
